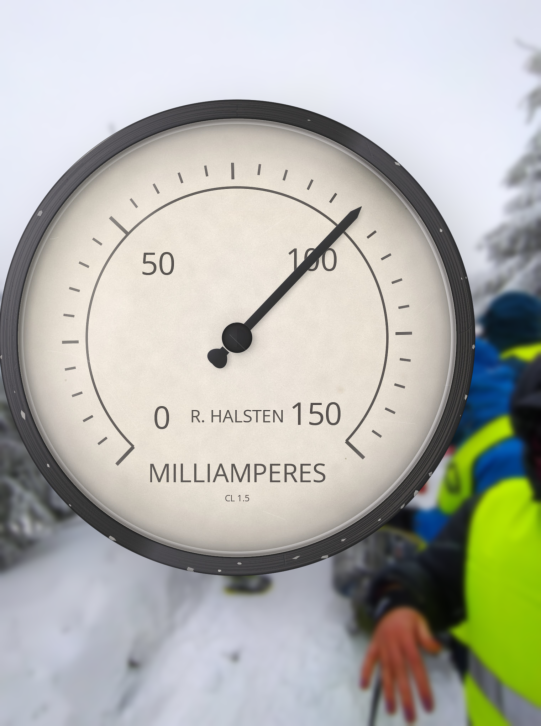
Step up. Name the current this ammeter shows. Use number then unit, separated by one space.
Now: 100 mA
